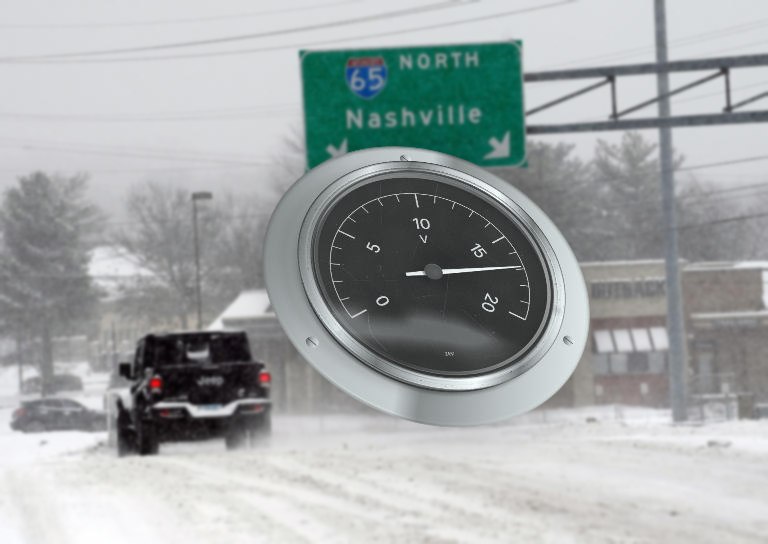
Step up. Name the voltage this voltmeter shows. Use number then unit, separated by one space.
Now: 17 V
